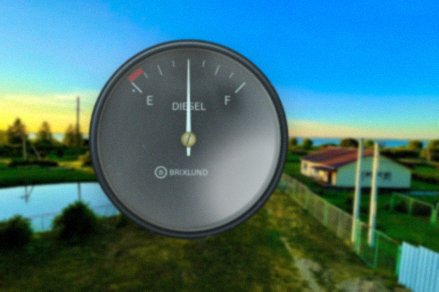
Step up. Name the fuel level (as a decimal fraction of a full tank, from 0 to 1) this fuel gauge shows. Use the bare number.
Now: 0.5
